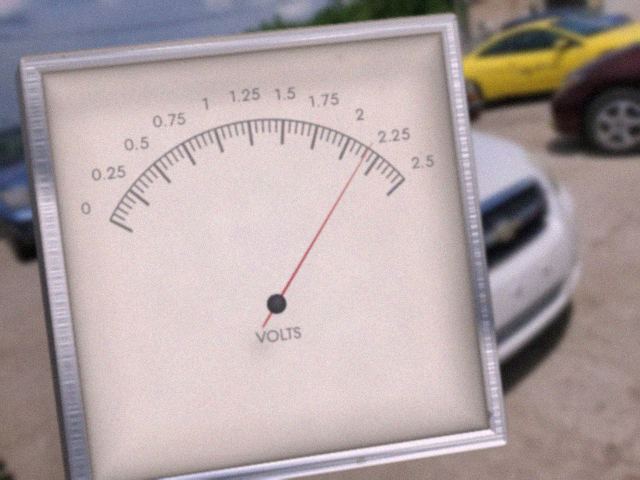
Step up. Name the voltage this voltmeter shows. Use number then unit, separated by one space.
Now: 2.15 V
